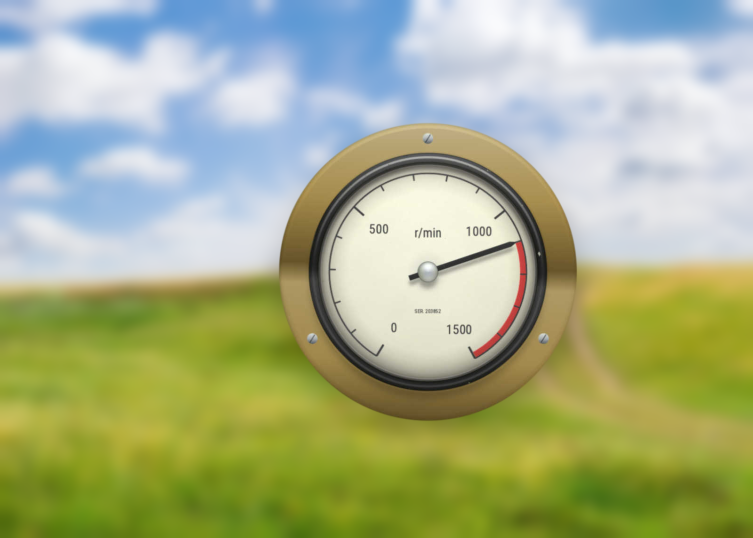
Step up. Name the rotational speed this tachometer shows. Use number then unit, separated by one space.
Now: 1100 rpm
